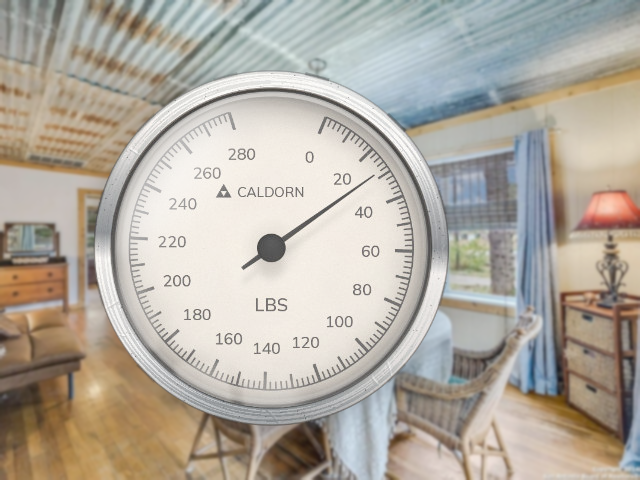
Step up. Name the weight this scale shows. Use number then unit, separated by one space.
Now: 28 lb
